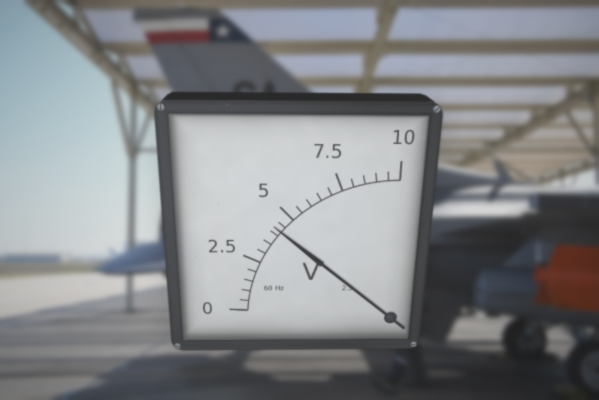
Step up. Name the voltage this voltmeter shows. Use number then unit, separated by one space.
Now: 4.25 V
